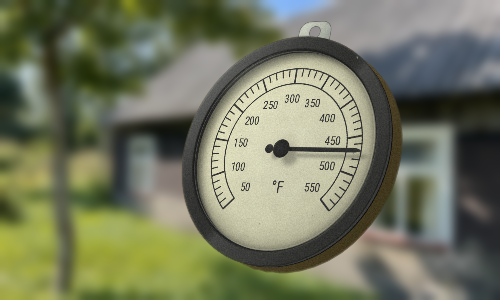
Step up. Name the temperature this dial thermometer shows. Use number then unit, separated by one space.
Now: 470 °F
